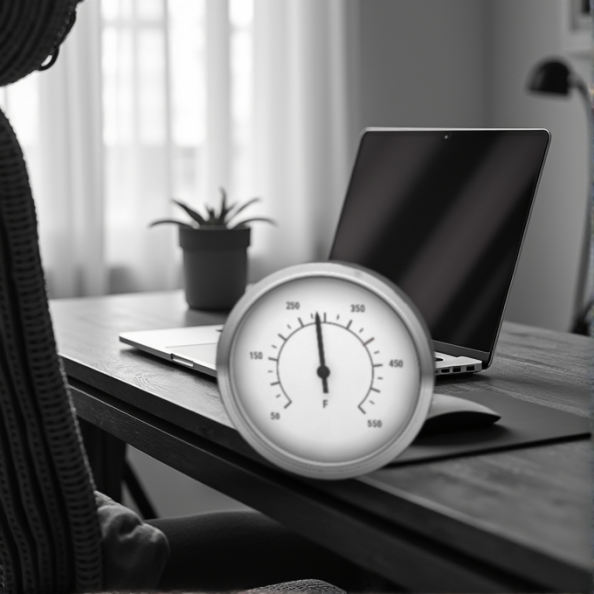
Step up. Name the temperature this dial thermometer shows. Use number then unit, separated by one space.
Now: 287.5 °F
